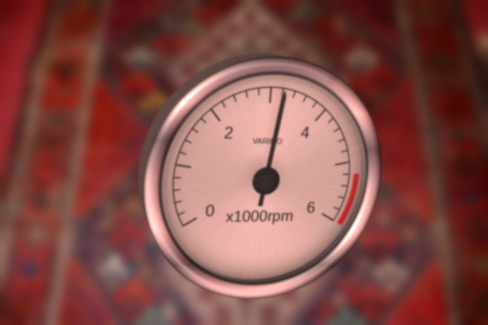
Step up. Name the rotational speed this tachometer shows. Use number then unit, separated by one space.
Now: 3200 rpm
